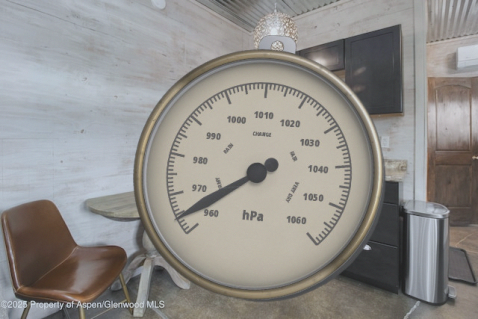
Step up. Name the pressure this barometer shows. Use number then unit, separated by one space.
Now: 964 hPa
